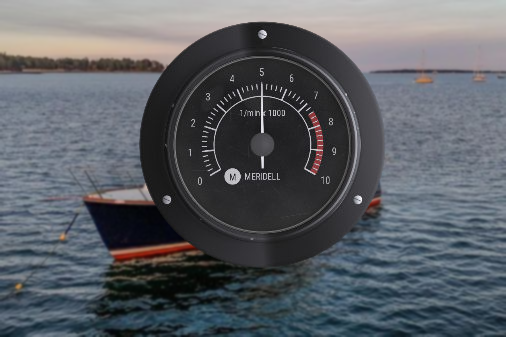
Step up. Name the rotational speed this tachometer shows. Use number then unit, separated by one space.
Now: 5000 rpm
